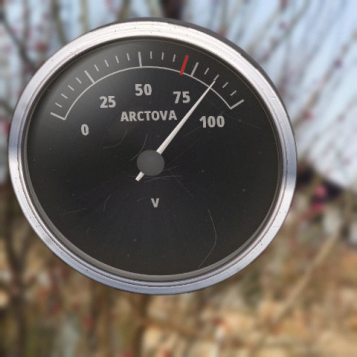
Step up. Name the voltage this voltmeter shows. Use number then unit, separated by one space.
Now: 85 V
